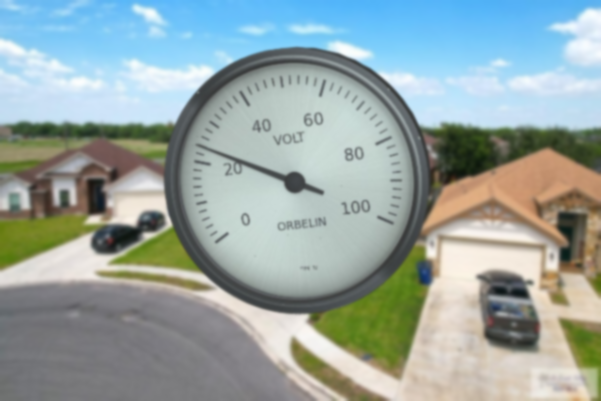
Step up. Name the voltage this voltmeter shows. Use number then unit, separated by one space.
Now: 24 V
